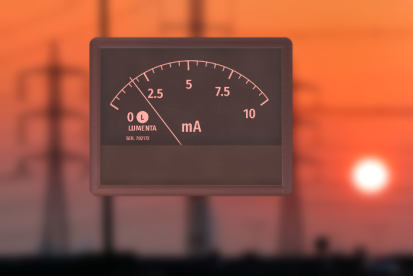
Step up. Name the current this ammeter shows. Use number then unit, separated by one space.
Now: 1.75 mA
